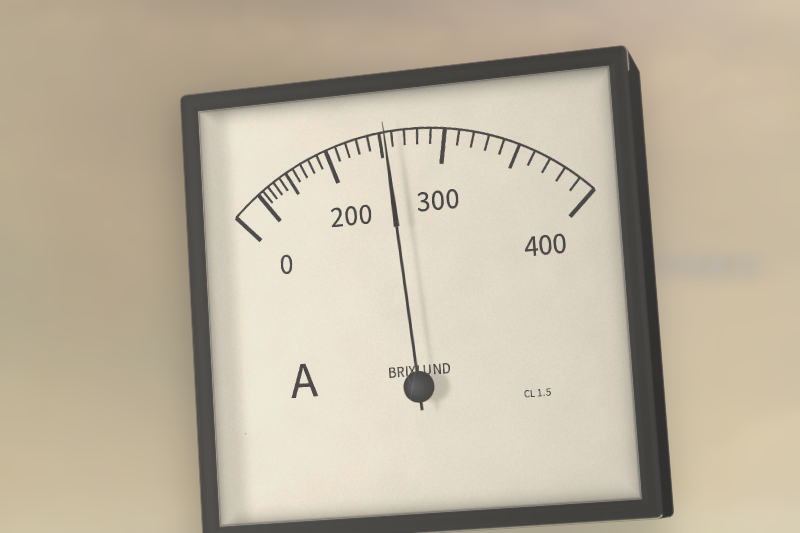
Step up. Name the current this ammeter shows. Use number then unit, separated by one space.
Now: 255 A
